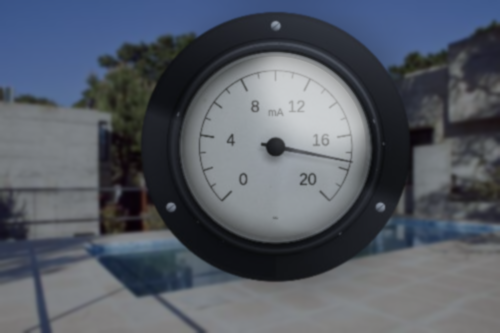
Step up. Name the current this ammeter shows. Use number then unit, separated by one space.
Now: 17.5 mA
